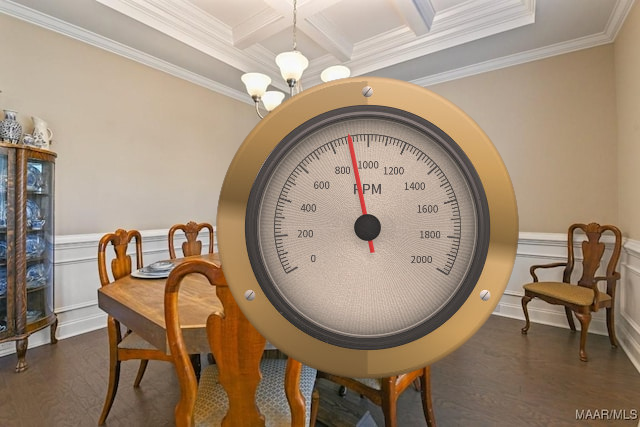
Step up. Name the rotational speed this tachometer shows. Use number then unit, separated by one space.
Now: 900 rpm
